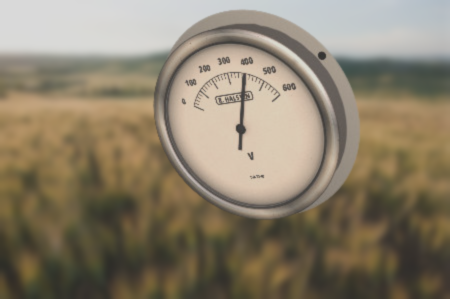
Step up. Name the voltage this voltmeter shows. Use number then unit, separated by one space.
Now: 400 V
